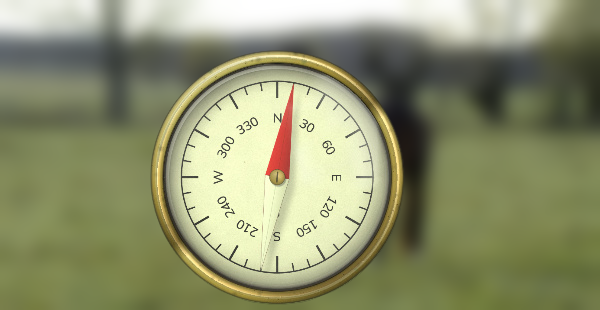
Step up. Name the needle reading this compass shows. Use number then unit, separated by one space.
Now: 10 °
